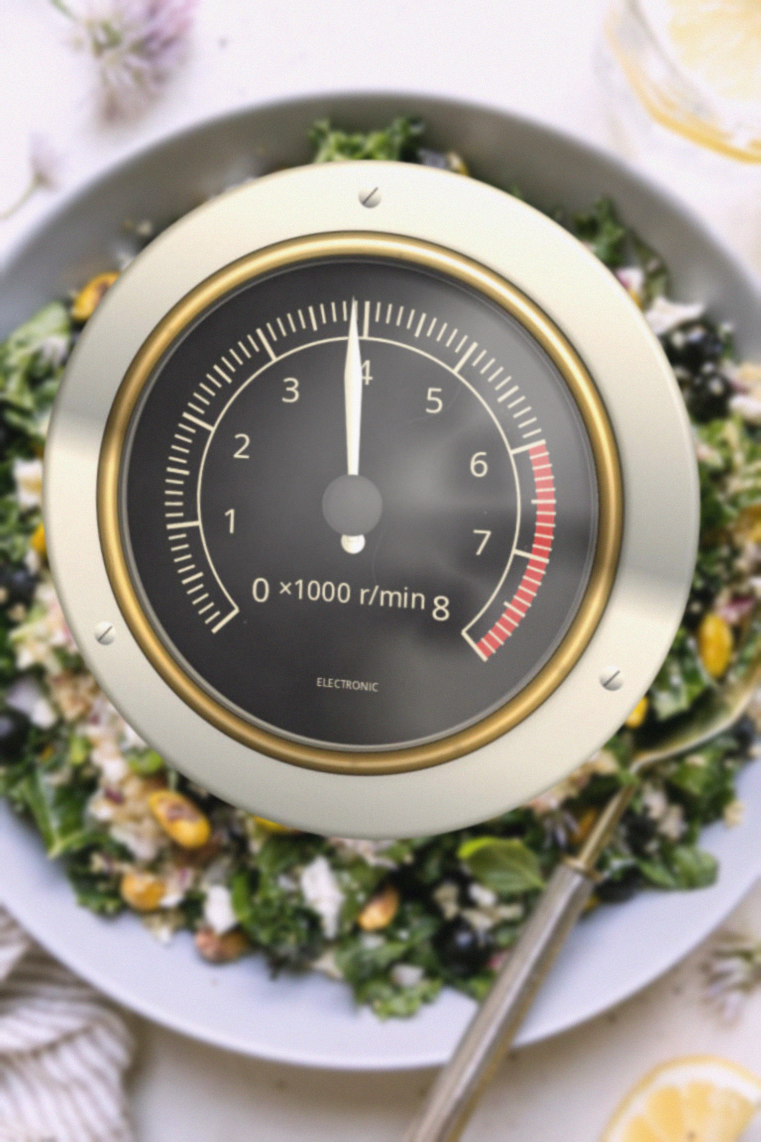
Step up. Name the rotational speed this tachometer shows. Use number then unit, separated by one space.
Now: 3900 rpm
